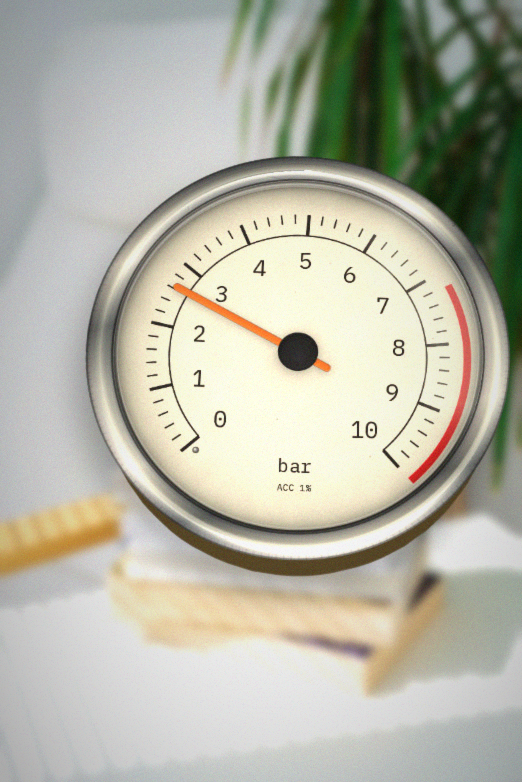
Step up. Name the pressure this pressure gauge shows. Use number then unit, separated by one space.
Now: 2.6 bar
